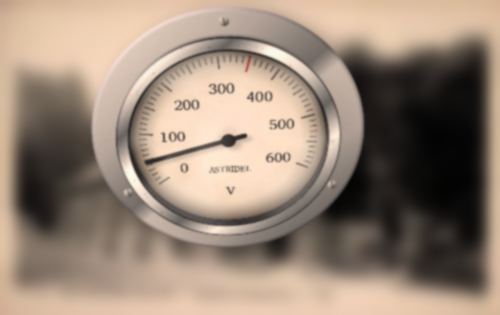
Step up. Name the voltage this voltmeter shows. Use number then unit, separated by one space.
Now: 50 V
